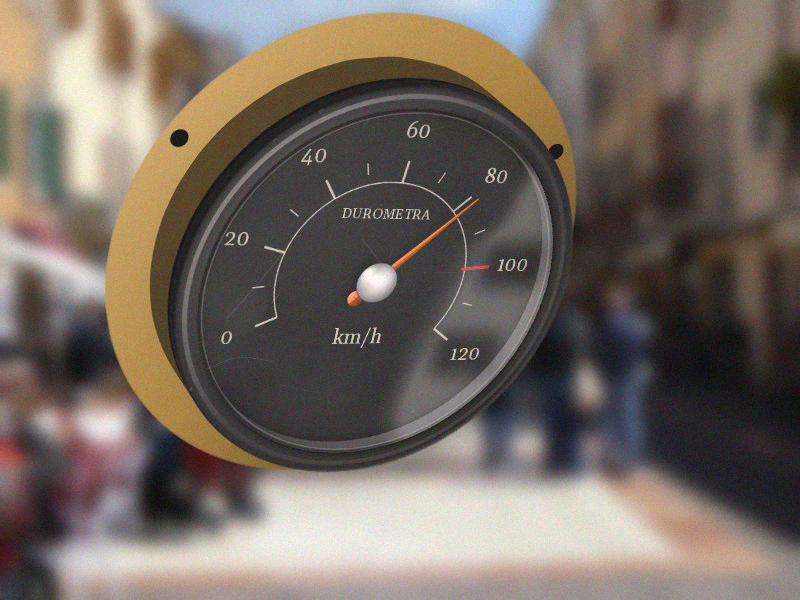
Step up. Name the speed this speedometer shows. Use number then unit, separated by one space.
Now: 80 km/h
